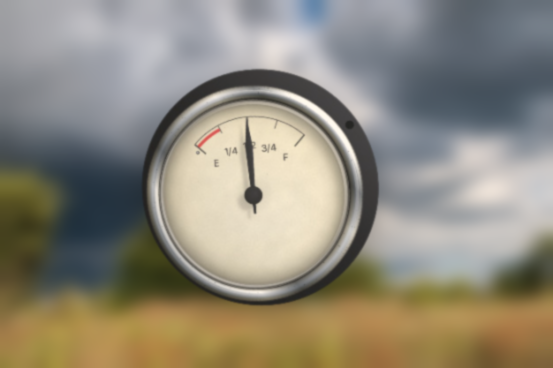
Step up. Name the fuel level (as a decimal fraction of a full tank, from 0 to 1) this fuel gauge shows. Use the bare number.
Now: 0.5
